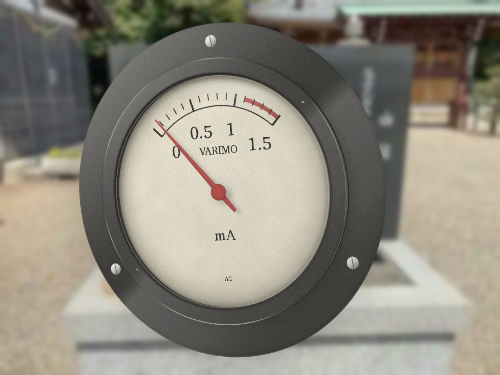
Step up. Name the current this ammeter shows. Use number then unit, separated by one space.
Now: 0.1 mA
